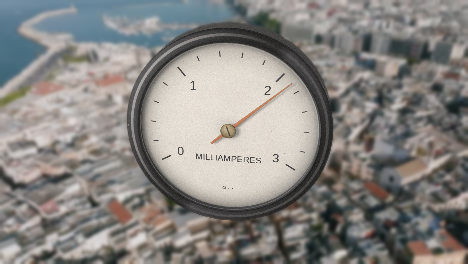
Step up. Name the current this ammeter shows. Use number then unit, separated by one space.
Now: 2.1 mA
